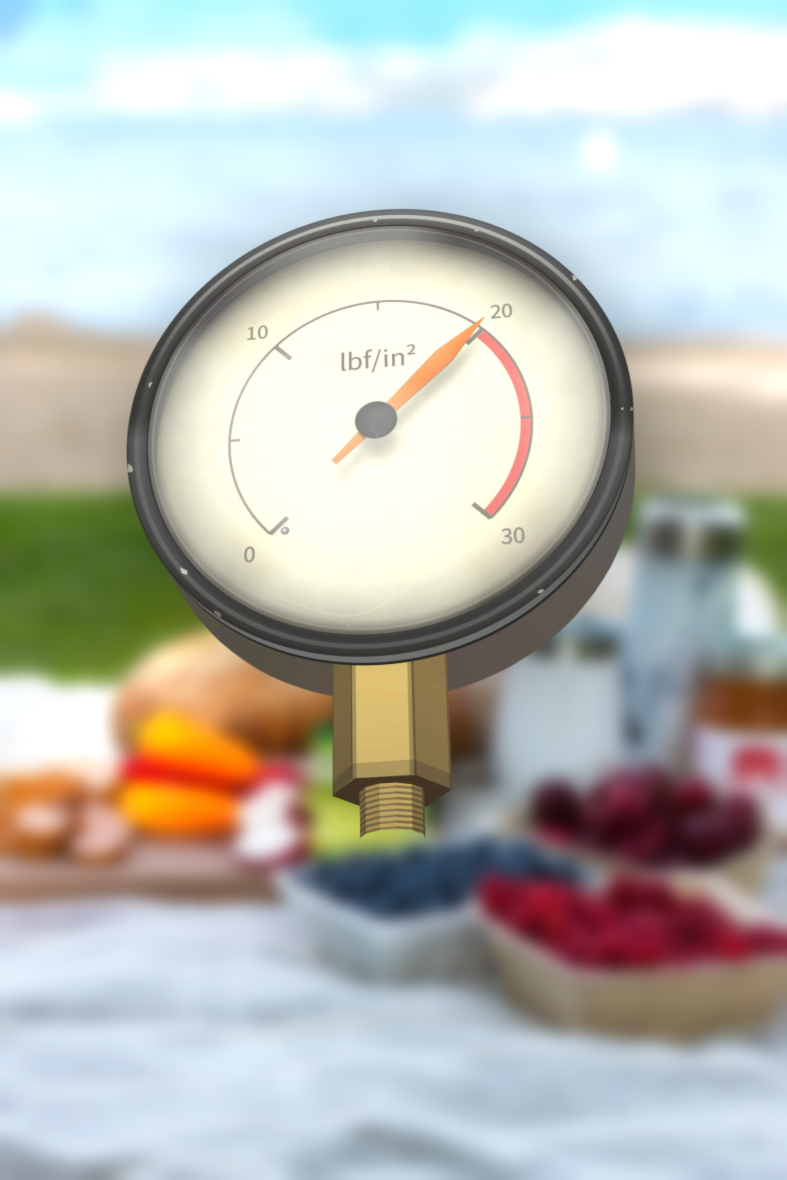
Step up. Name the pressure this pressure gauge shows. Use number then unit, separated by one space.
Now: 20 psi
